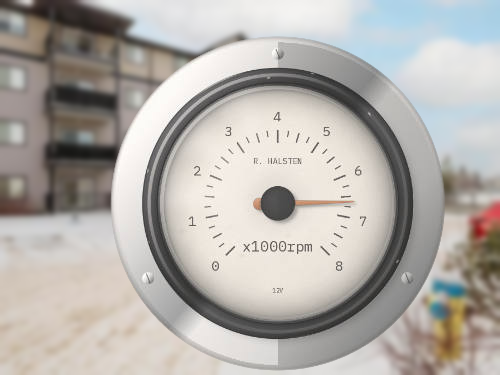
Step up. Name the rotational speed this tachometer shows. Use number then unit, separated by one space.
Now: 6625 rpm
